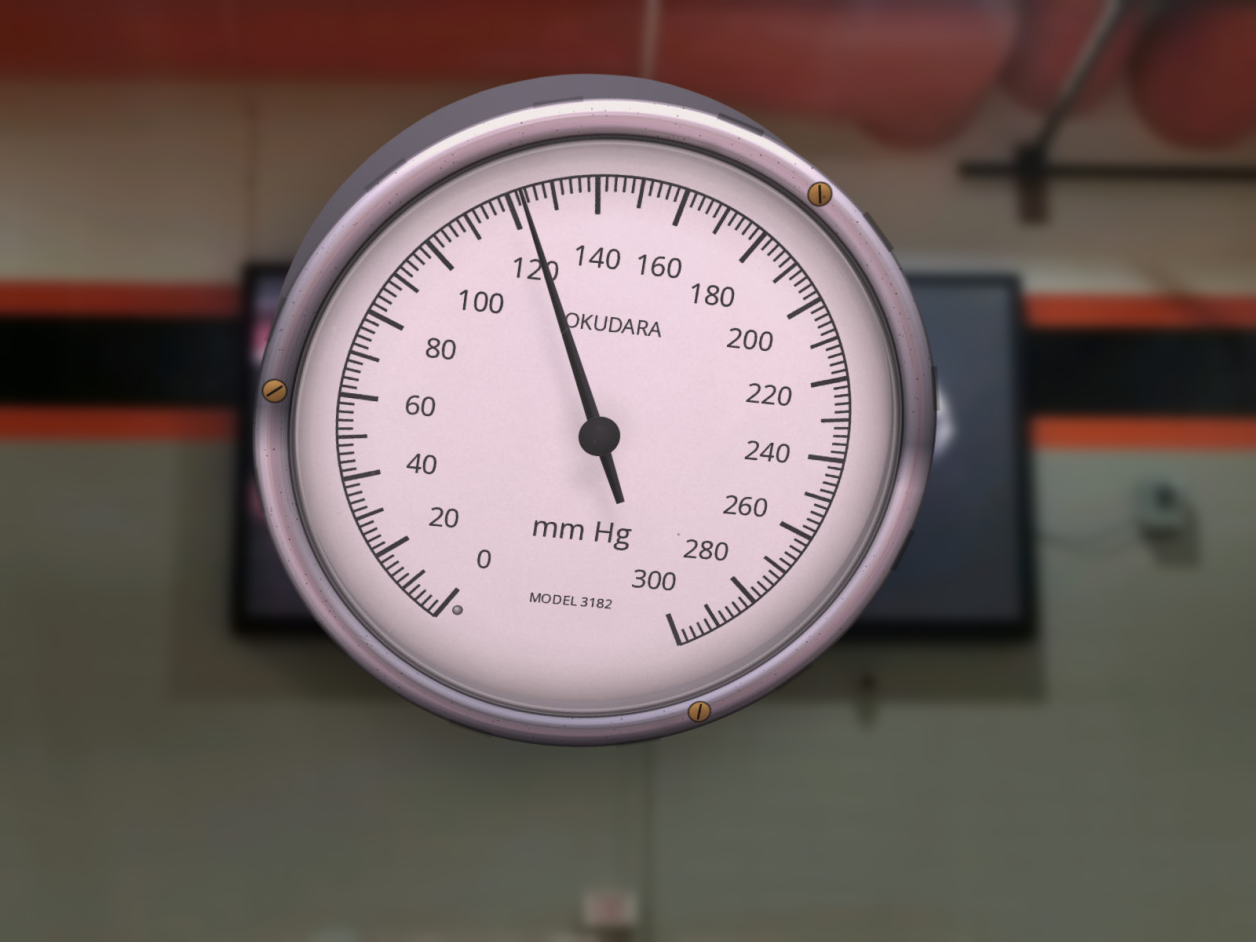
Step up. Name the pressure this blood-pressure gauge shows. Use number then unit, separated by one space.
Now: 123 mmHg
